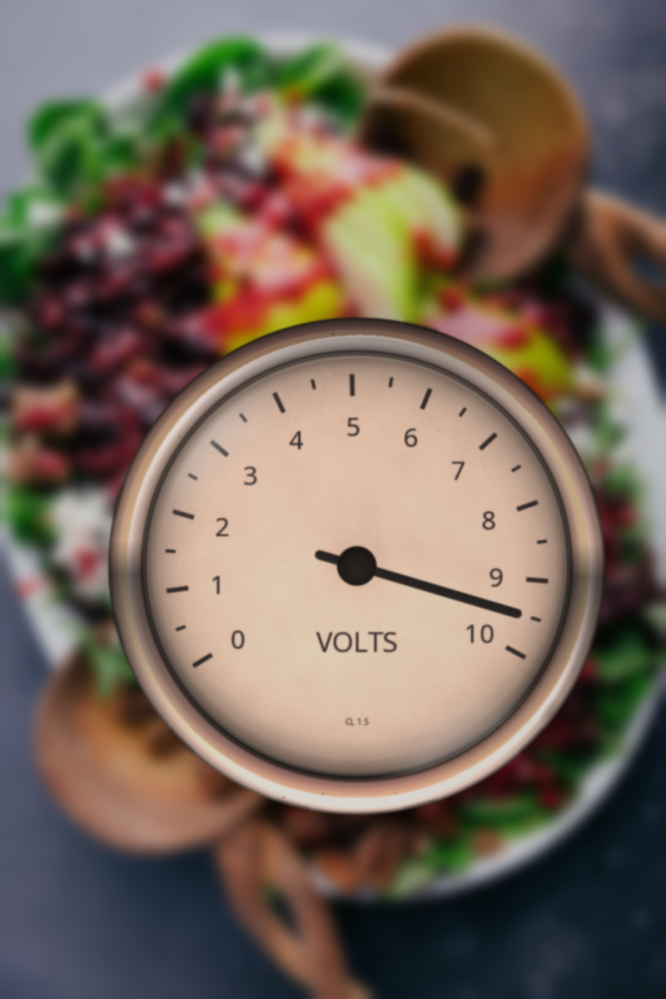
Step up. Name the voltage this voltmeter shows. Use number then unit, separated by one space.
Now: 9.5 V
